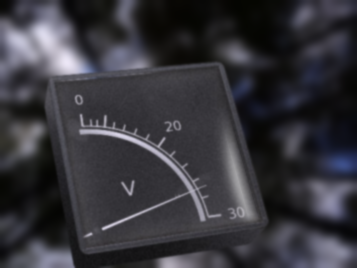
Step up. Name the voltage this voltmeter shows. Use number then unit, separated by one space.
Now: 27 V
